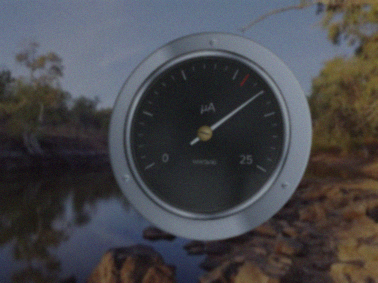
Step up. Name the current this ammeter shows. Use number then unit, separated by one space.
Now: 18 µA
